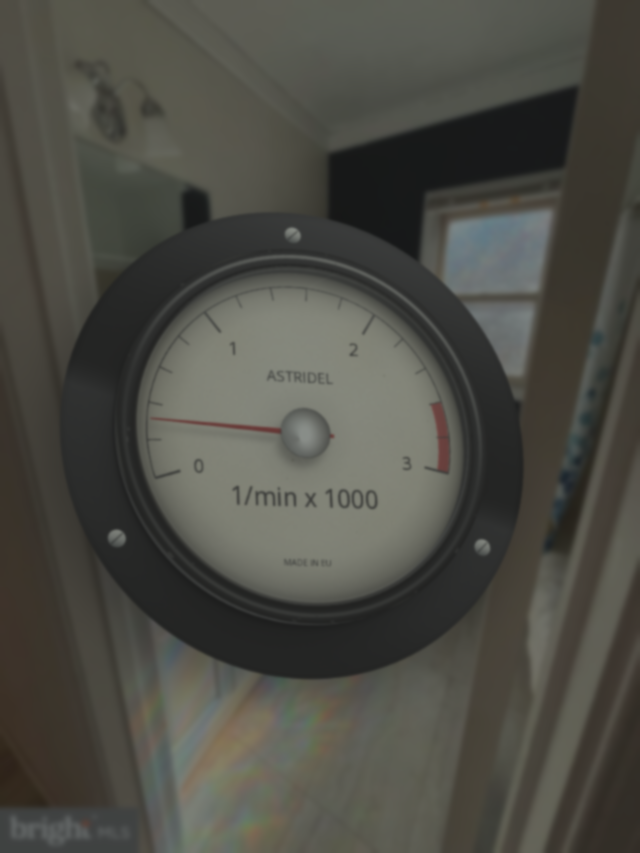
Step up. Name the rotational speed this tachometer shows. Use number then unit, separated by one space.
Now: 300 rpm
